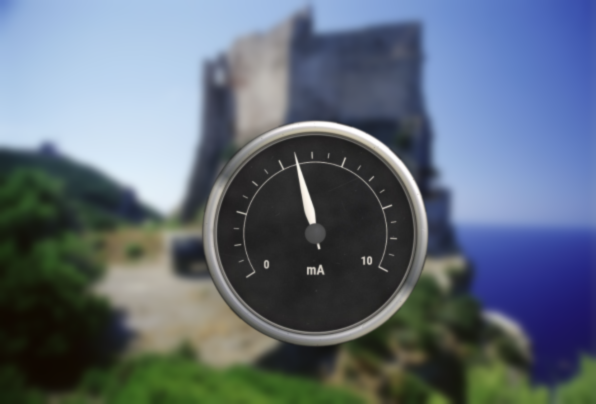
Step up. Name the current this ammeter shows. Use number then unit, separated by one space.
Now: 4.5 mA
